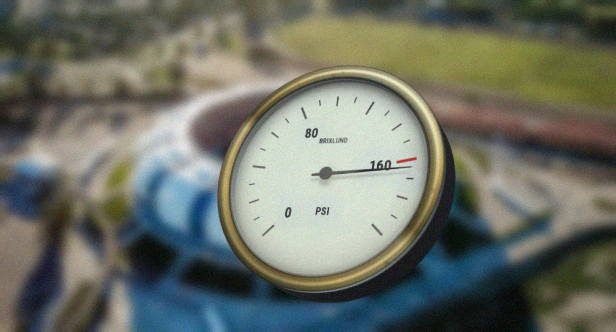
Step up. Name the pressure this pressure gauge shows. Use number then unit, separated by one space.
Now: 165 psi
